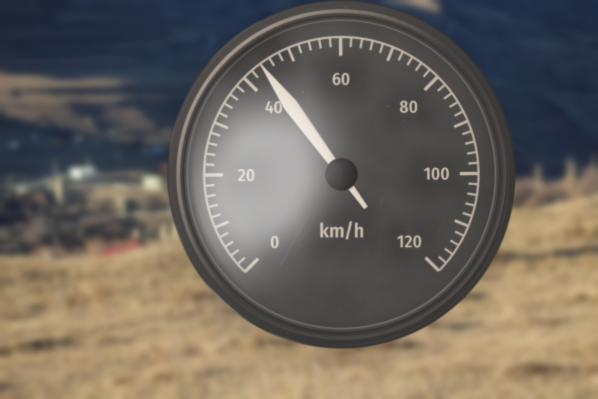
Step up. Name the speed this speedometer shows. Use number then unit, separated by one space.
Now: 44 km/h
